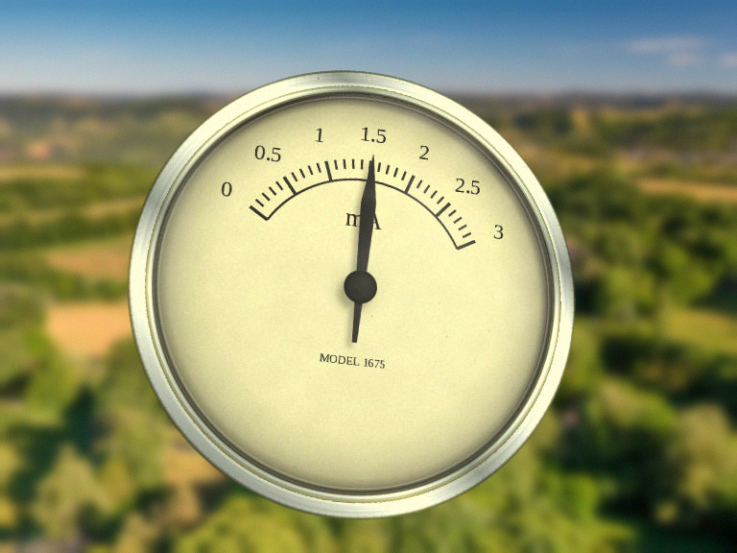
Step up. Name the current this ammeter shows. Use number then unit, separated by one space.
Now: 1.5 mA
